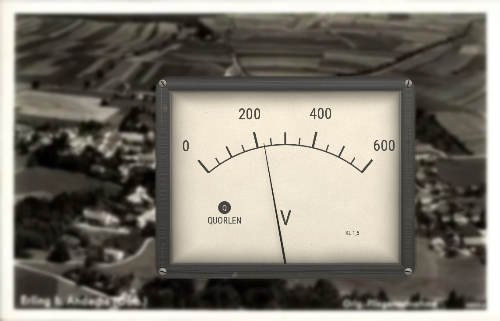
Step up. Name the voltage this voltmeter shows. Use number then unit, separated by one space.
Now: 225 V
